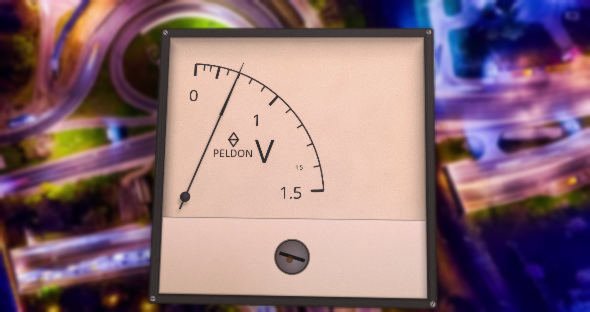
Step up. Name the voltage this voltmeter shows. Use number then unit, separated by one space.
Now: 0.7 V
